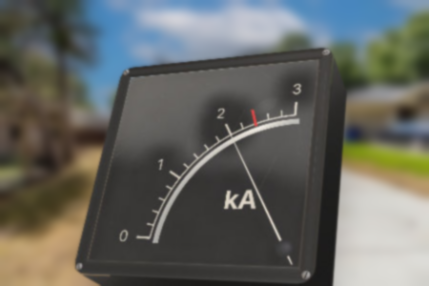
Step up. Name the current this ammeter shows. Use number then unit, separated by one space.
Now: 2 kA
